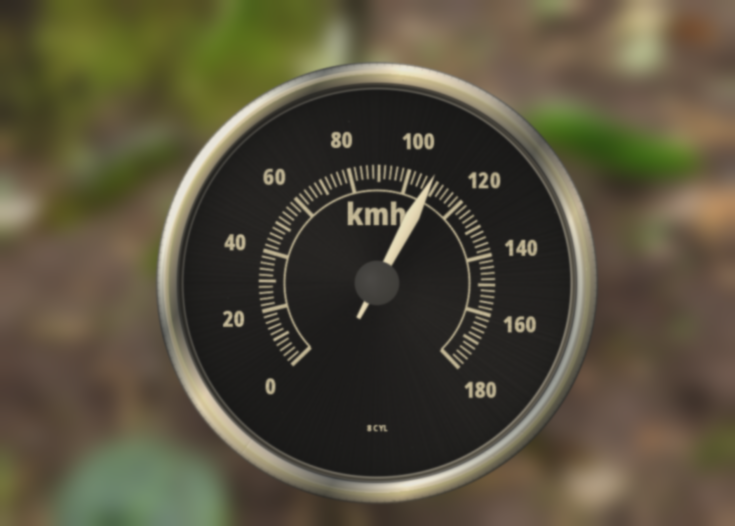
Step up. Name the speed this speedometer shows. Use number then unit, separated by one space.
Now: 108 km/h
